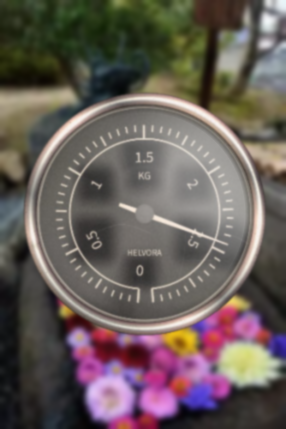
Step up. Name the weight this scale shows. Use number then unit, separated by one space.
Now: 2.45 kg
